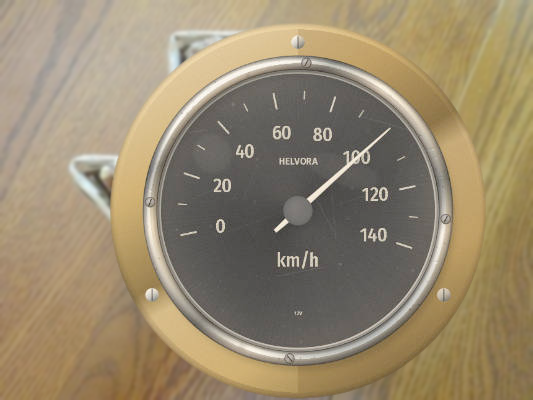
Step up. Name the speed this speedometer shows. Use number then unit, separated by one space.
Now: 100 km/h
